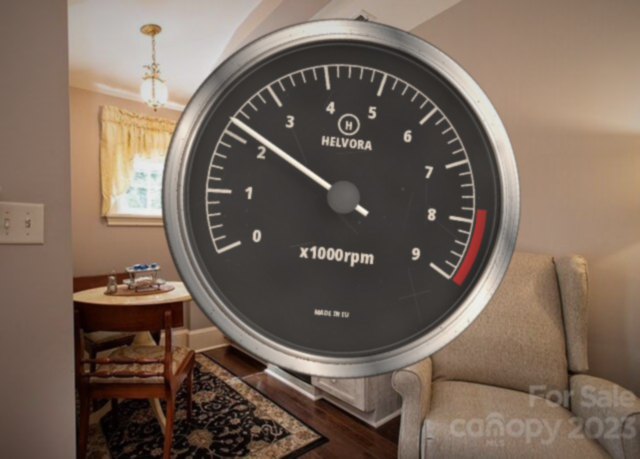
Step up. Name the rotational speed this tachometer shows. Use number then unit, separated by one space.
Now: 2200 rpm
